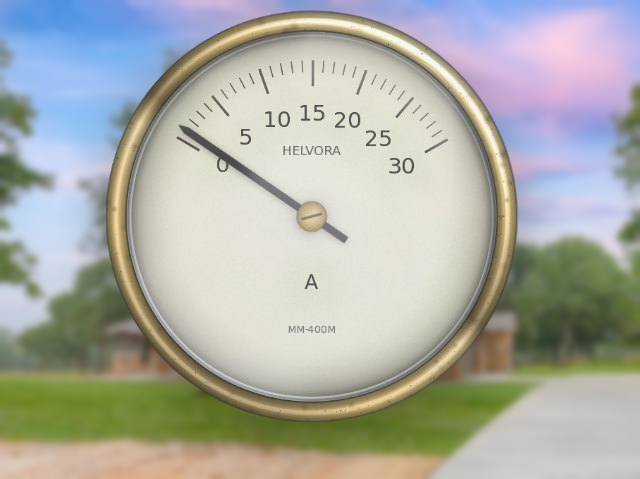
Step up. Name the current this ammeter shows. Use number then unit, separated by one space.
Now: 1 A
